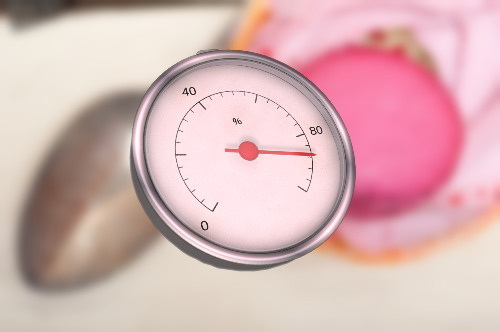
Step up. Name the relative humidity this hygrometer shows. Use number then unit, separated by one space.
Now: 88 %
